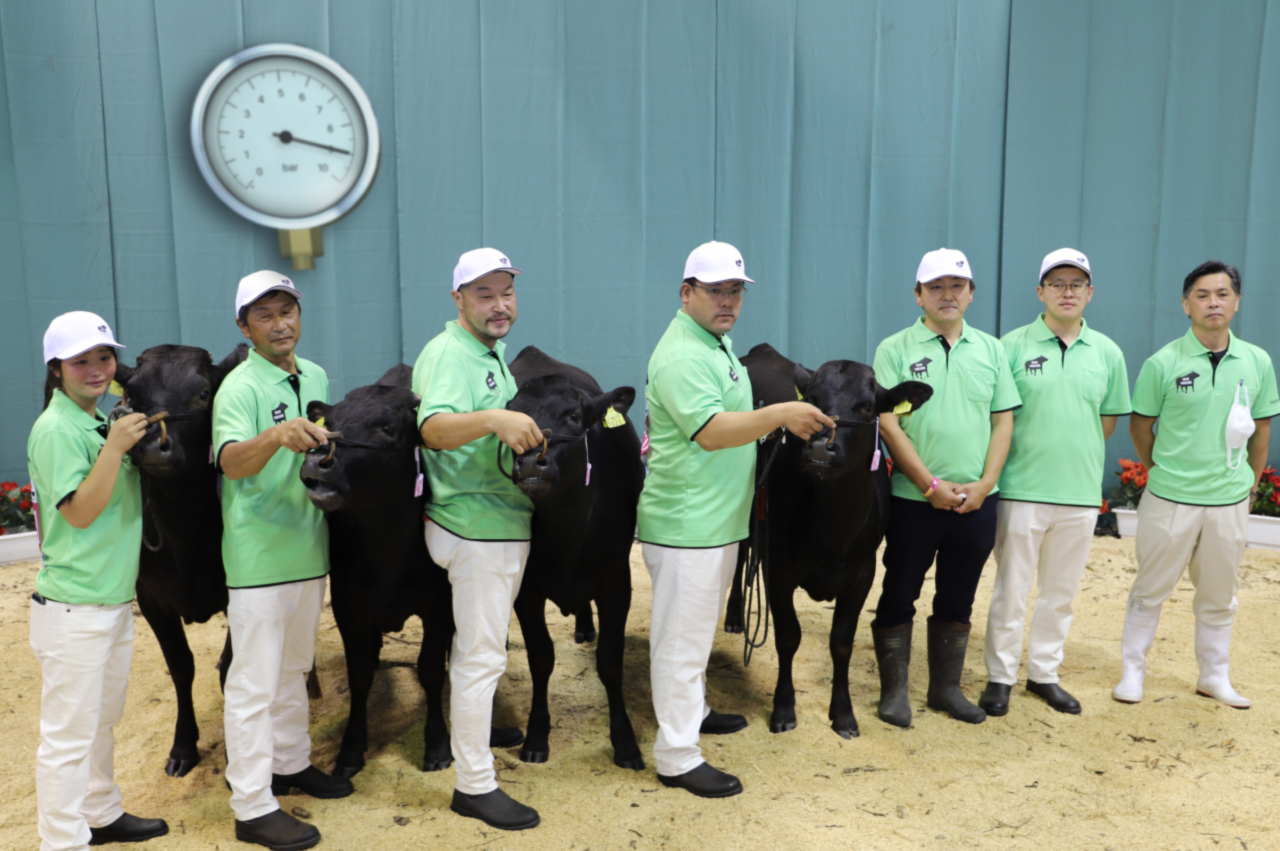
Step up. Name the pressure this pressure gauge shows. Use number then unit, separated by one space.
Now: 9 bar
